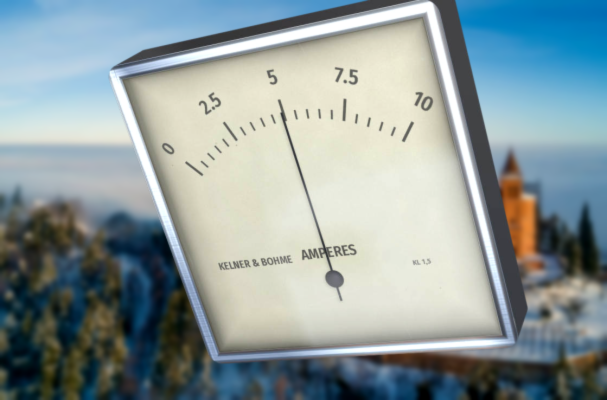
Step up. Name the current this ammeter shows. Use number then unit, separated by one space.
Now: 5 A
